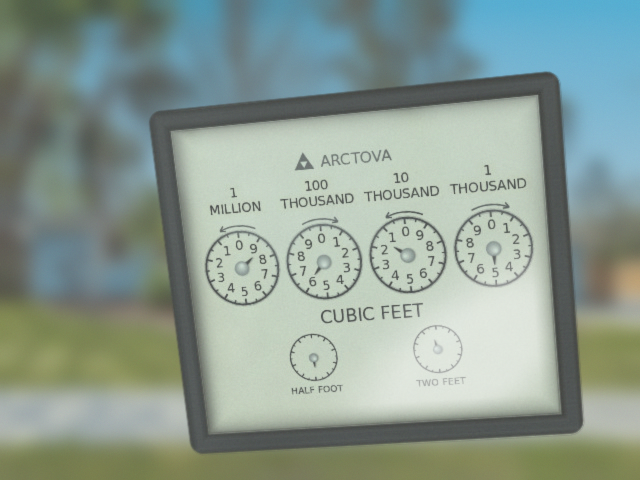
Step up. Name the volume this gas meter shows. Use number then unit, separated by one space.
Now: 861500 ft³
